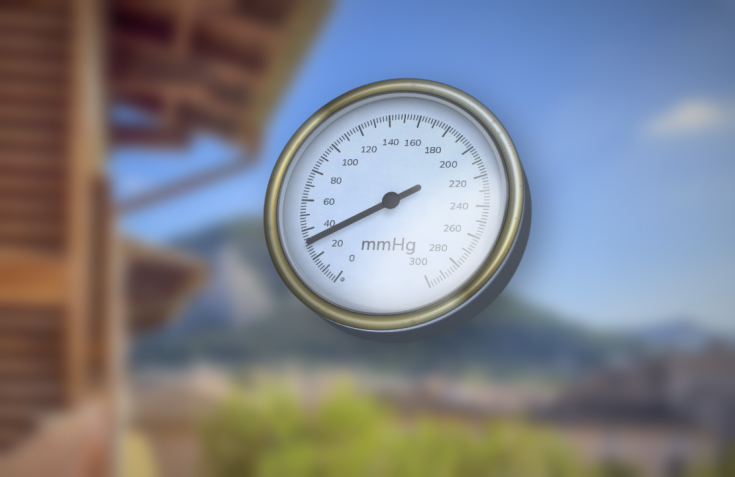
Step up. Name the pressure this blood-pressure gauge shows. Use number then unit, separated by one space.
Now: 30 mmHg
